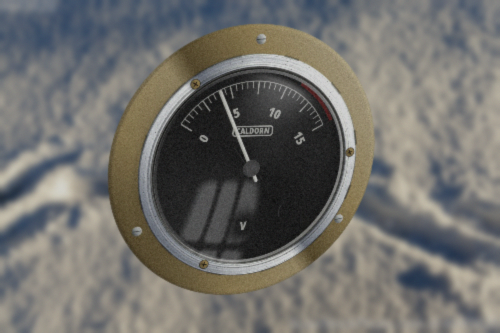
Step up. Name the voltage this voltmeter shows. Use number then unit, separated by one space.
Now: 4 V
